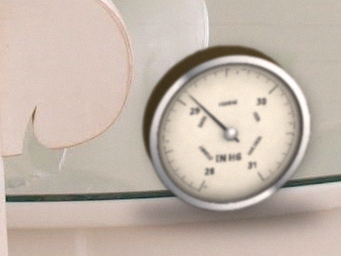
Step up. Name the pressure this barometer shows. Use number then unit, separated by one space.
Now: 29.1 inHg
